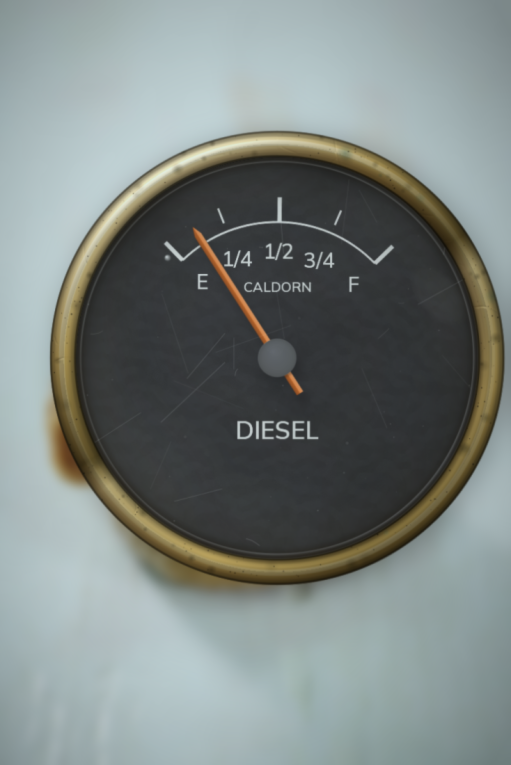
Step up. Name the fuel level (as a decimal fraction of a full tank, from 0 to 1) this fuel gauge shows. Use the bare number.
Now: 0.125
